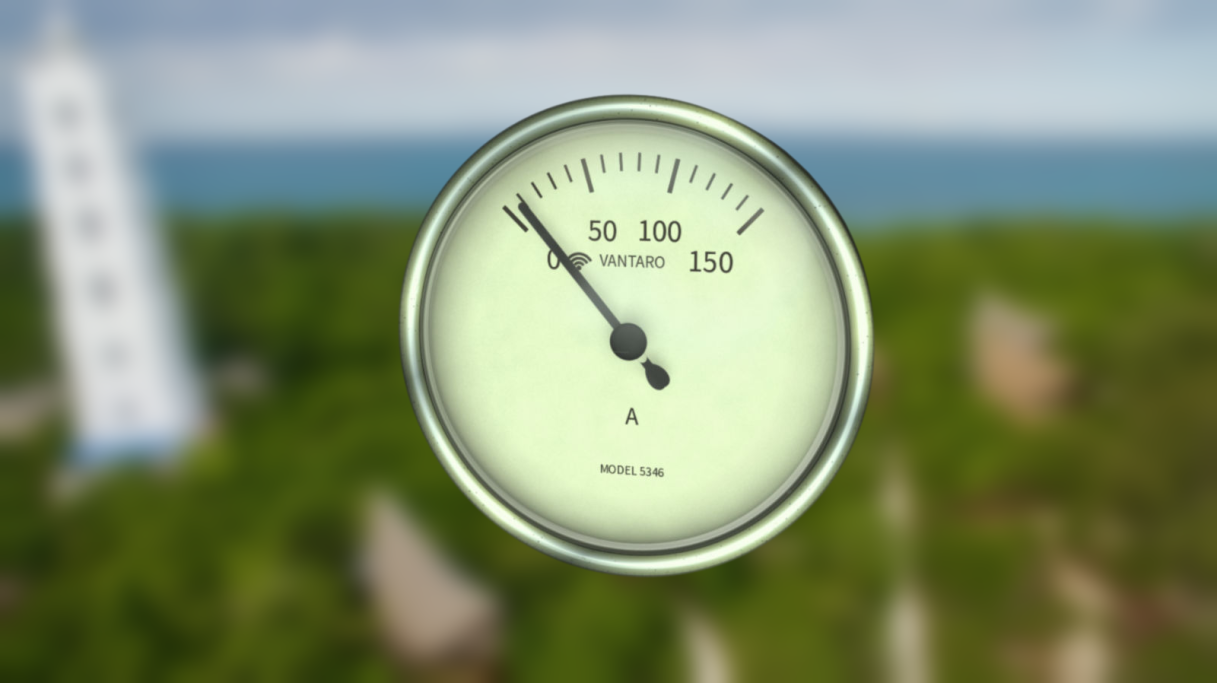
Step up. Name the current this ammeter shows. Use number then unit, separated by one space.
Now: 10 A
